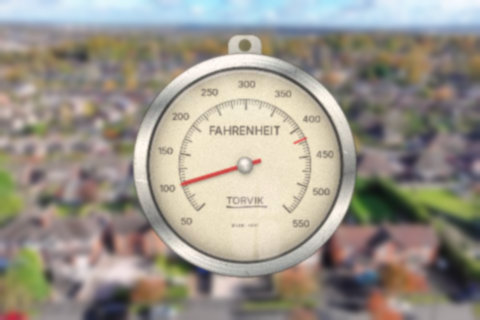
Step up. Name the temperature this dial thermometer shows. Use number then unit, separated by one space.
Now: 100 °F
